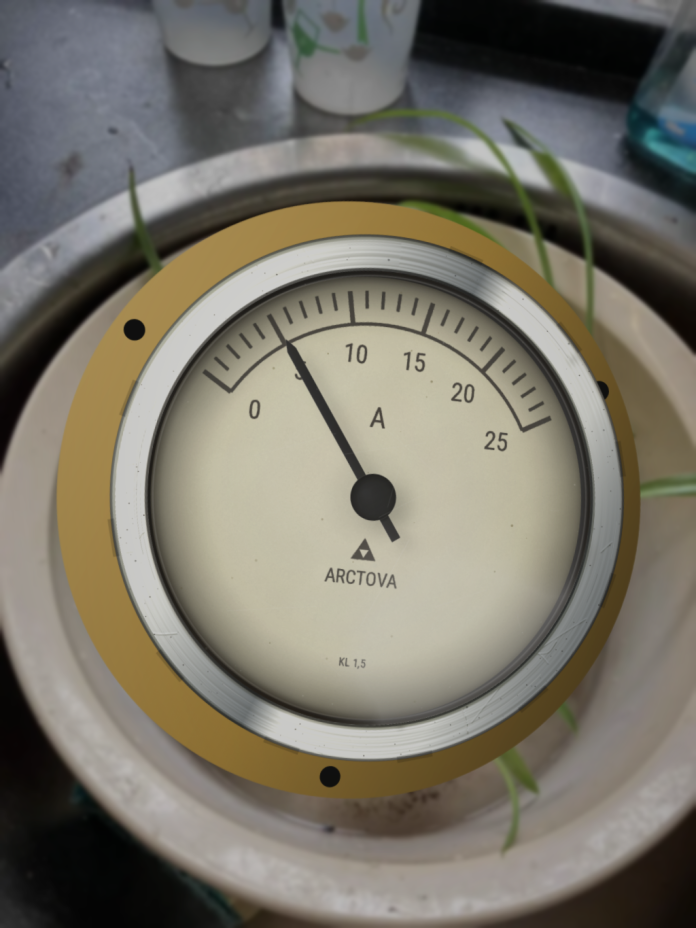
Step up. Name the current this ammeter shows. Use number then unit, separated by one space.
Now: 5 A
